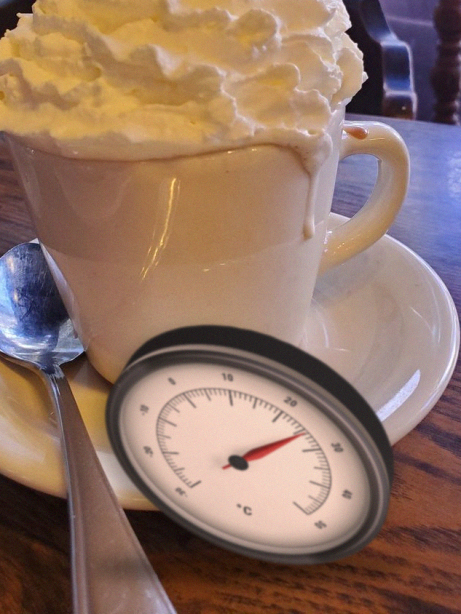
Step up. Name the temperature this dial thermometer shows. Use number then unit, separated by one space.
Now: 25 °C
